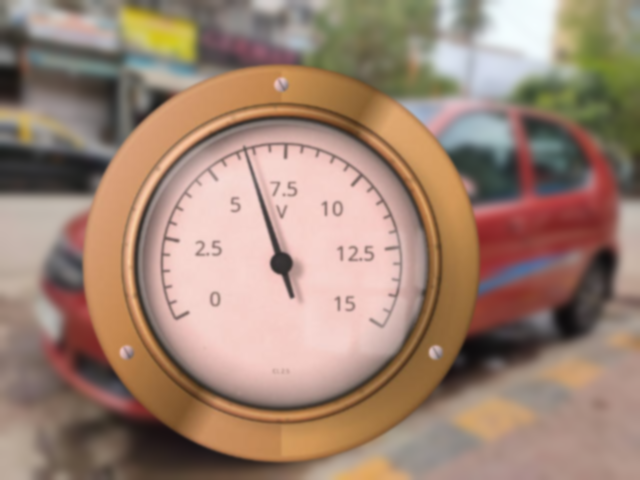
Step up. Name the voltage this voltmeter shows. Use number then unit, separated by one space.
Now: 6.25 V
